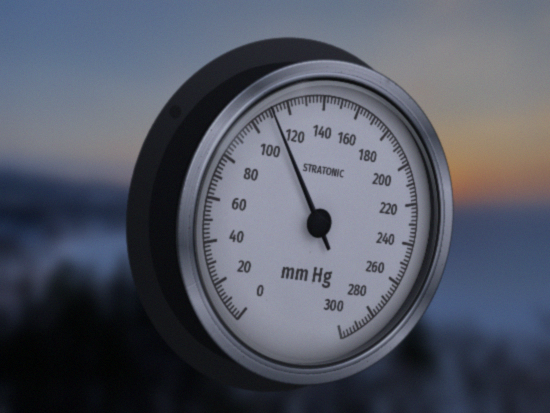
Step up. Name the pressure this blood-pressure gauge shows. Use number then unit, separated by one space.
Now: 110 mmHg
